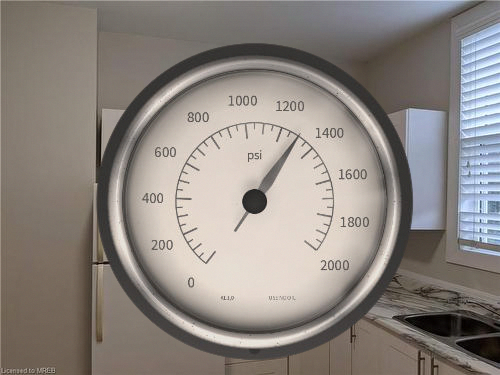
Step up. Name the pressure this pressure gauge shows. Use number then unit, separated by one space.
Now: 1300 psi
